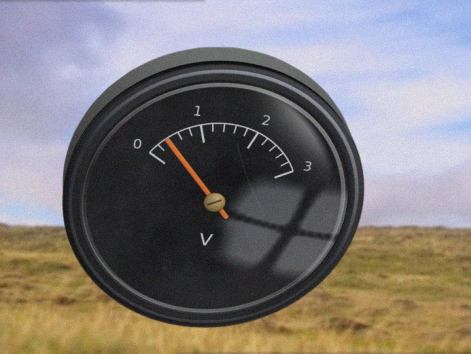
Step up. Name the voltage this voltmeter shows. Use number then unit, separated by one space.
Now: 0.4 V
